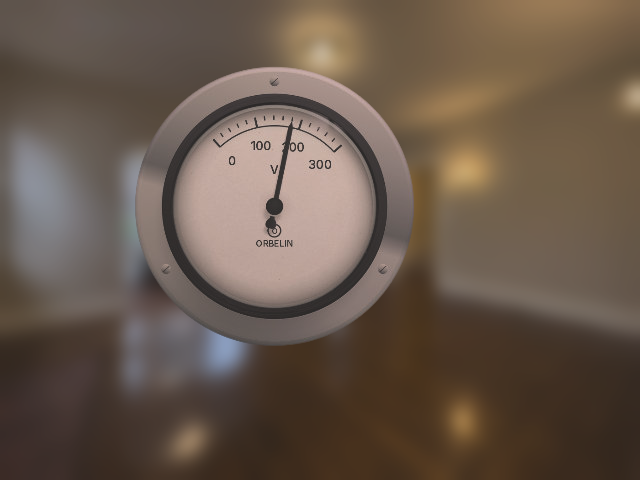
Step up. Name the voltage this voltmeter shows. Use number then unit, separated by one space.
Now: 180 V
